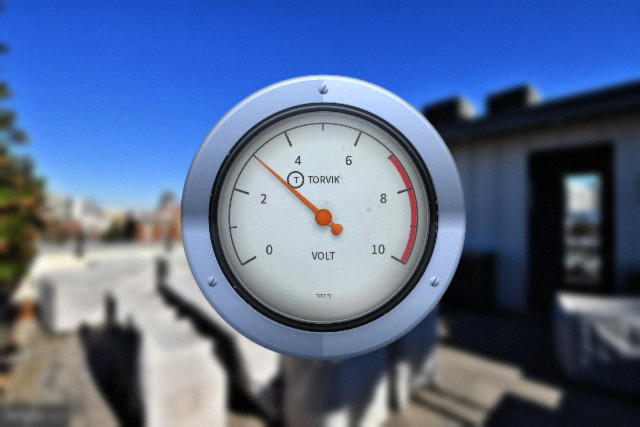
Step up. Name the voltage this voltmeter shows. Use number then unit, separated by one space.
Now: 3 V
